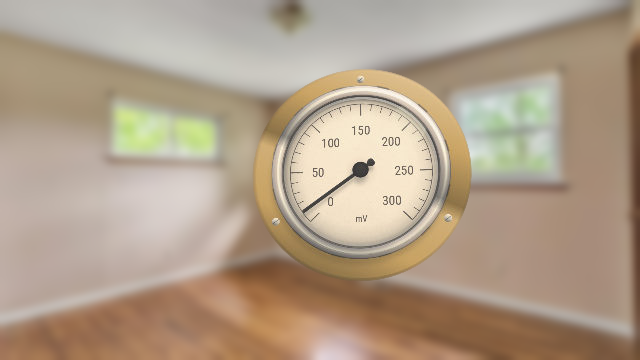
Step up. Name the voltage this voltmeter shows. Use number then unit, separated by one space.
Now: 10 mV
